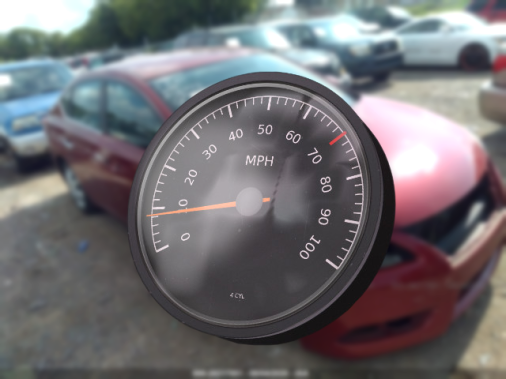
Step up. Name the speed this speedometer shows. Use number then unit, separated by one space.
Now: 8 mph
